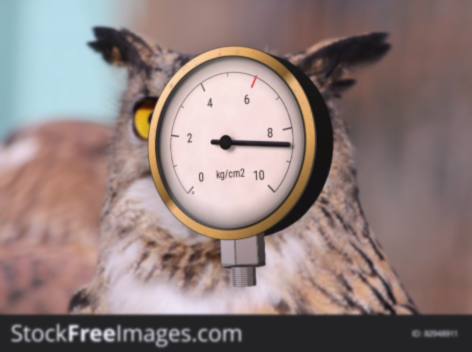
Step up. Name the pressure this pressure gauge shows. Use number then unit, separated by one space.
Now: 8.5 kg/cm²
